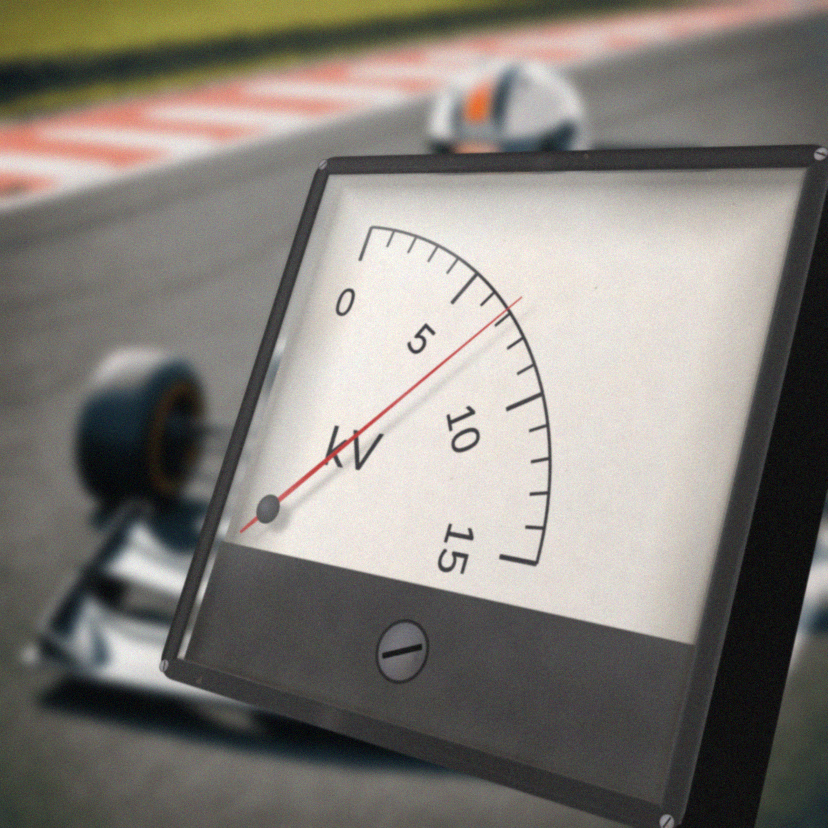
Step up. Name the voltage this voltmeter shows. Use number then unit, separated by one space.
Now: 7 kV
